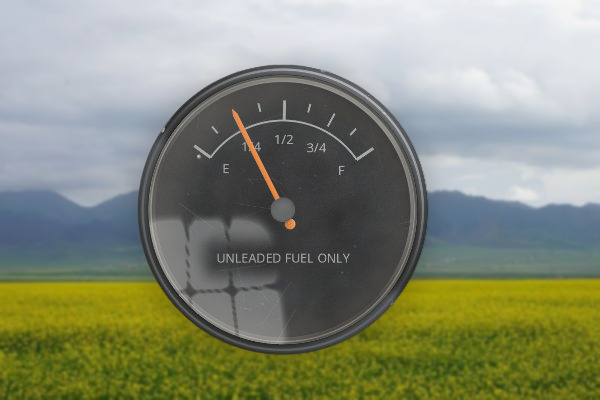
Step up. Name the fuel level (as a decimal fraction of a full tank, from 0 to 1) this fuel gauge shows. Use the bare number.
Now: 0.25
